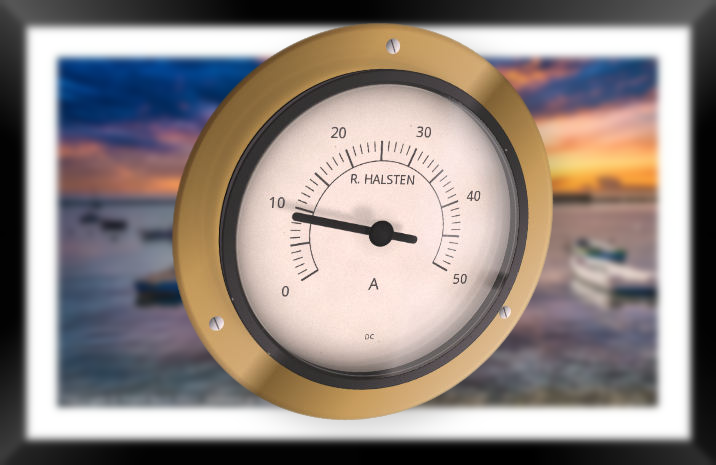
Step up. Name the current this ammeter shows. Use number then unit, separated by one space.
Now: 9 A
